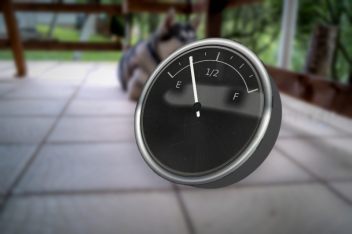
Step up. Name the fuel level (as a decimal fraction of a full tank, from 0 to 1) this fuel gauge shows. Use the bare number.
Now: 0.25
